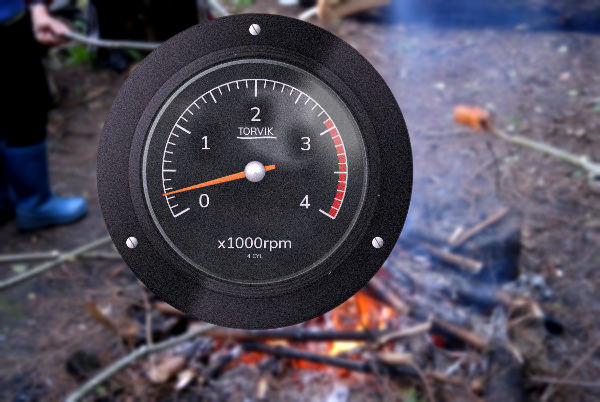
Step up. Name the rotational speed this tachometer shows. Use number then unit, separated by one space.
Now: 250 rpm
